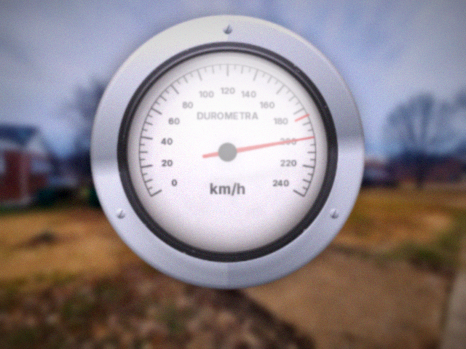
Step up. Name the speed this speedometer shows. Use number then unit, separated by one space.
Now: 200 km/h
